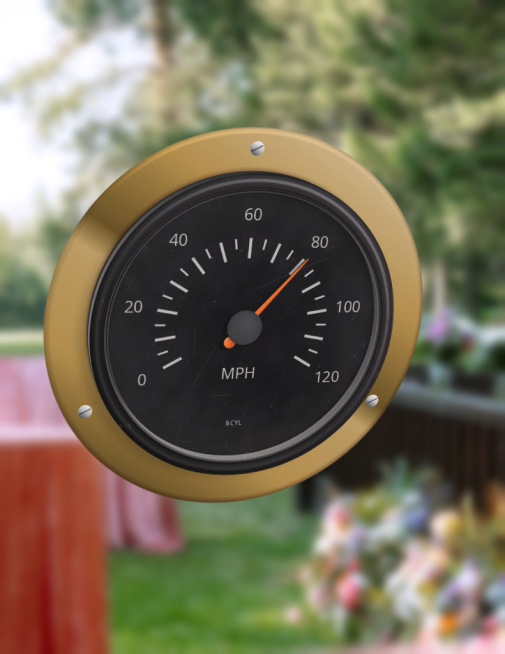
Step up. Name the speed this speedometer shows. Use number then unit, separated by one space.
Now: 80 mph
